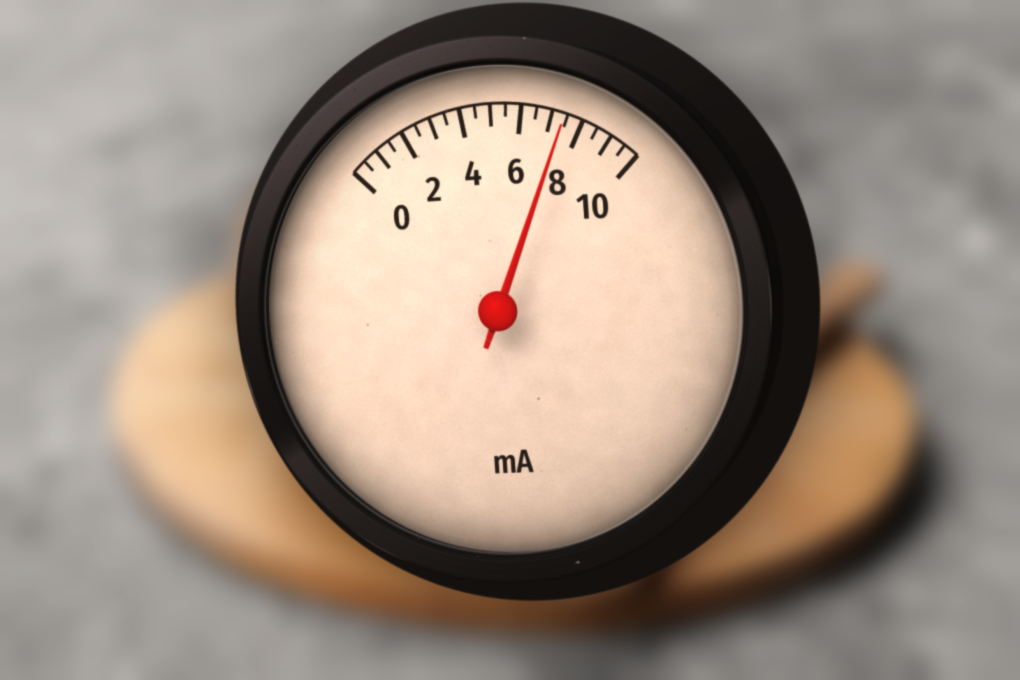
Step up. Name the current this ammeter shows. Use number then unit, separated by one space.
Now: 7.5 mA
